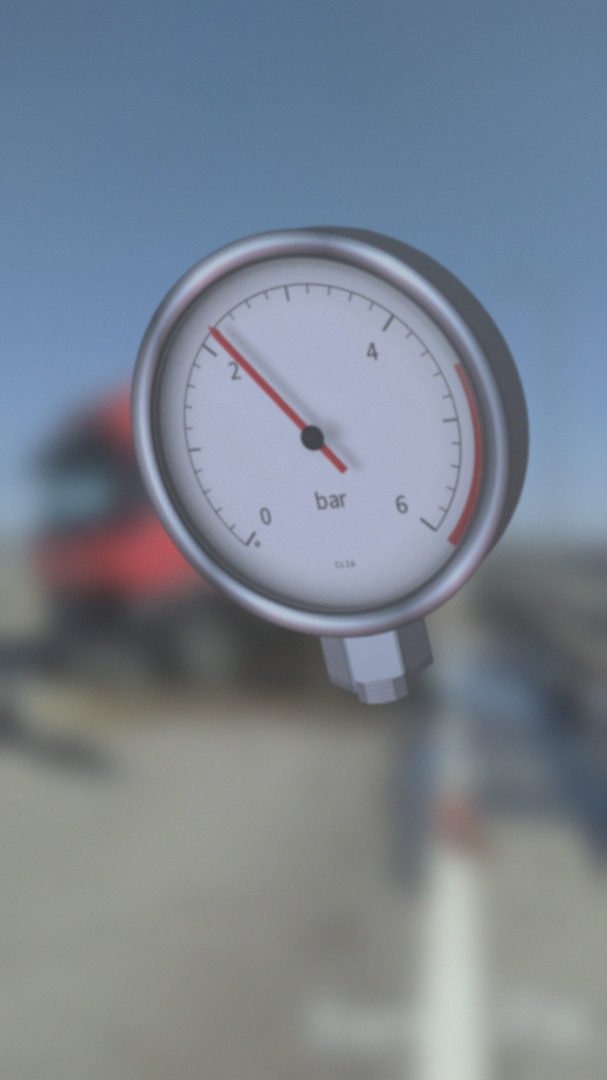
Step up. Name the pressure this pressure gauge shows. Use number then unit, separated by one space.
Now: 2.2 bar
